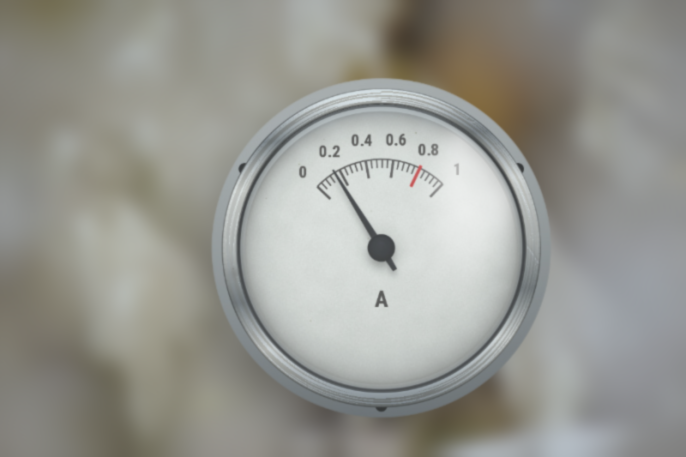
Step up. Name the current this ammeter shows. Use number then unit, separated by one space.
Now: 0.16 A
